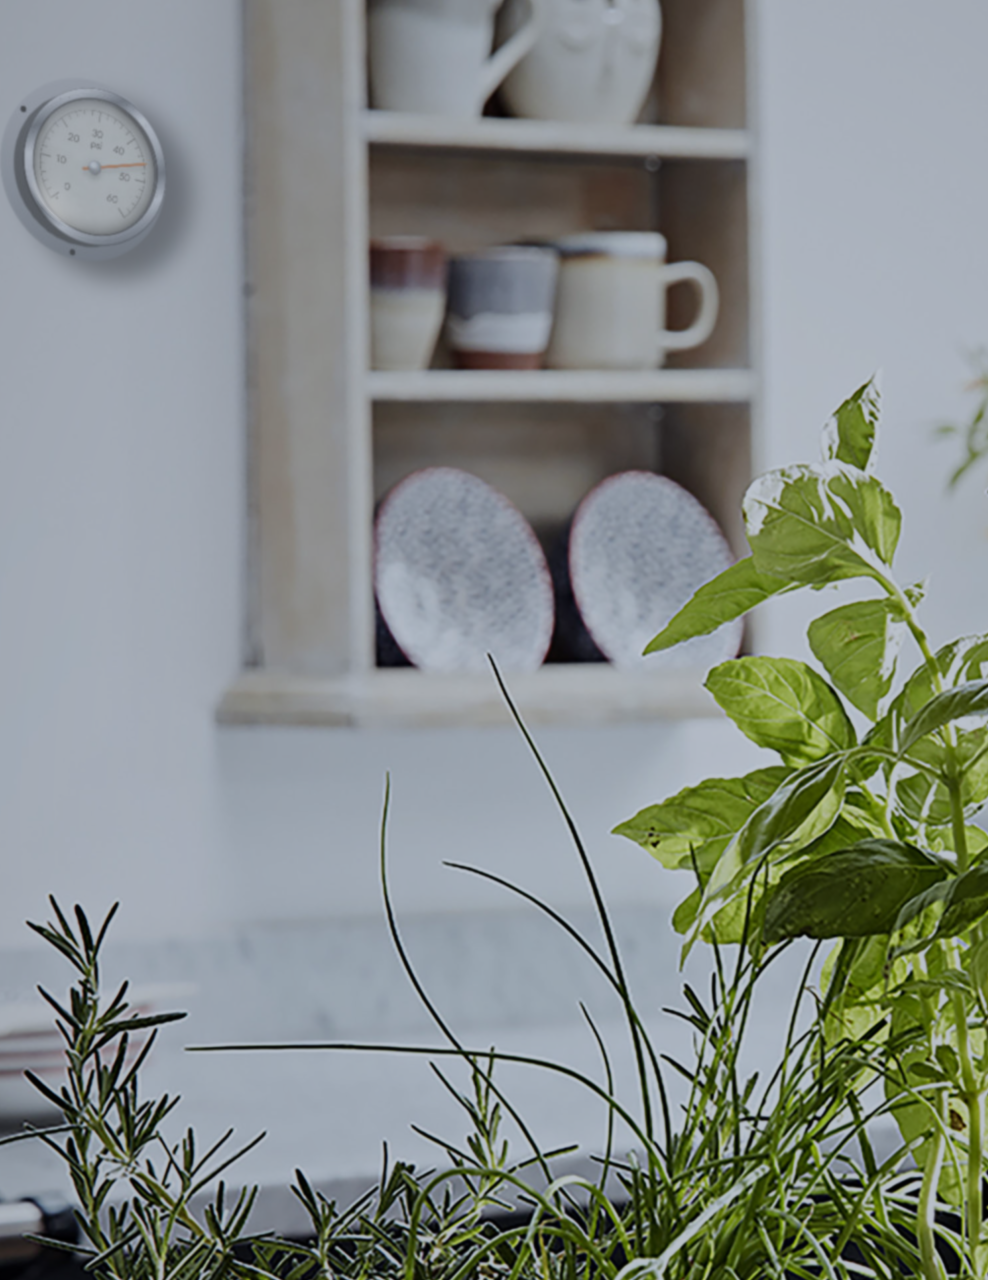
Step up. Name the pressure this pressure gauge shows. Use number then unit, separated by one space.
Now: 46 psi
